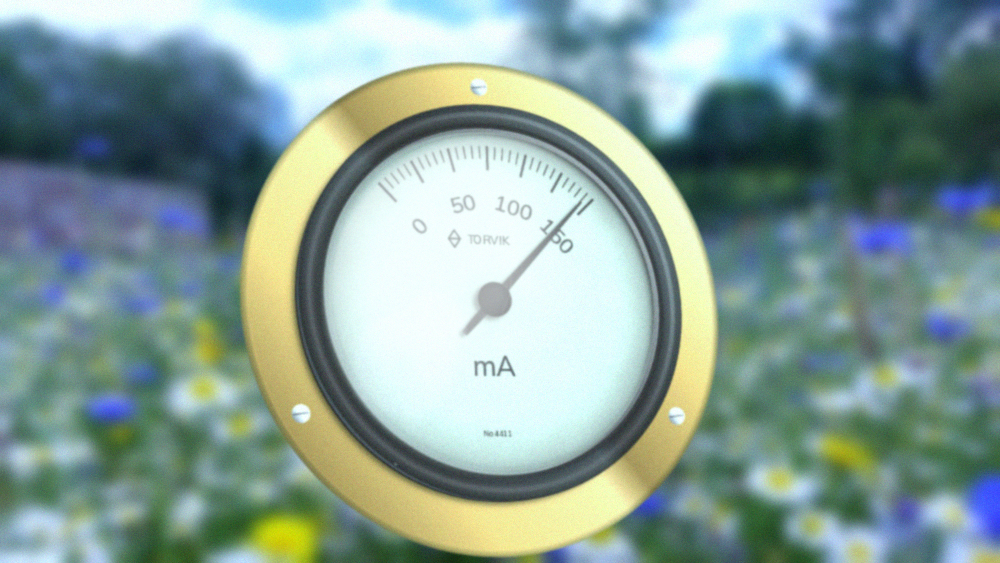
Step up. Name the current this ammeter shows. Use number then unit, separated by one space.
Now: 145 mA
